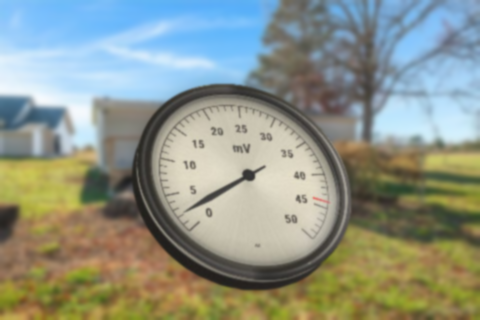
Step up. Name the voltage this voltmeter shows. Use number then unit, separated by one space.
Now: 2 mV
